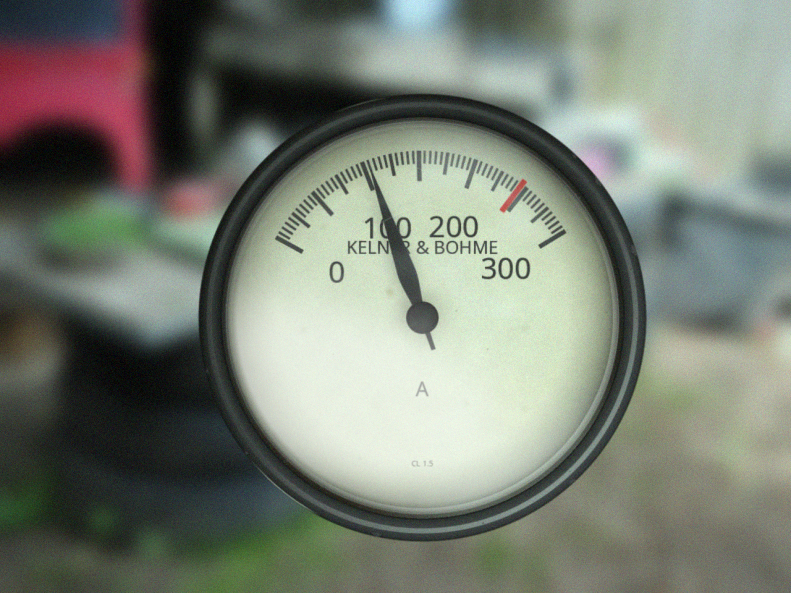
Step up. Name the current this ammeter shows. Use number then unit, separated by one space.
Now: 105 A
